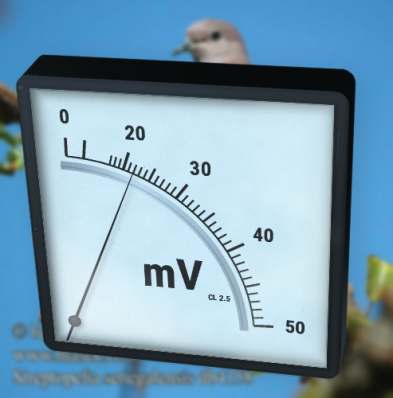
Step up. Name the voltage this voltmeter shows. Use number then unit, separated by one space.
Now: 22 mV
